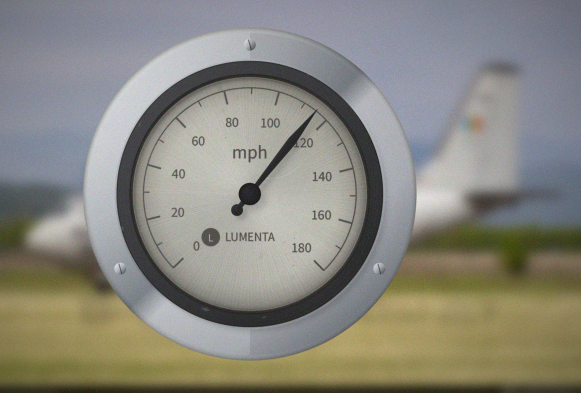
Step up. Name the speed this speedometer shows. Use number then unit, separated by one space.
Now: 115 mph
